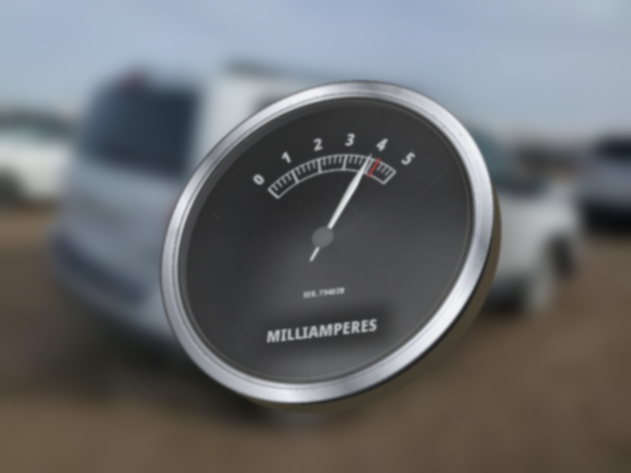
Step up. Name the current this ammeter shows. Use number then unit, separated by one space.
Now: 4 mA
